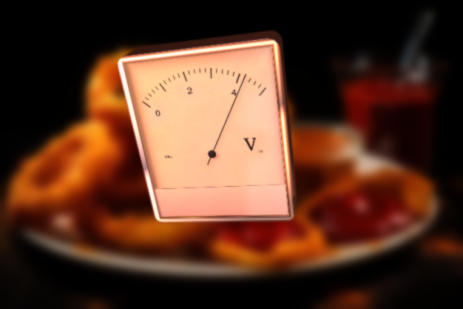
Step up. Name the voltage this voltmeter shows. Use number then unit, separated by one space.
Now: 4.2 V
